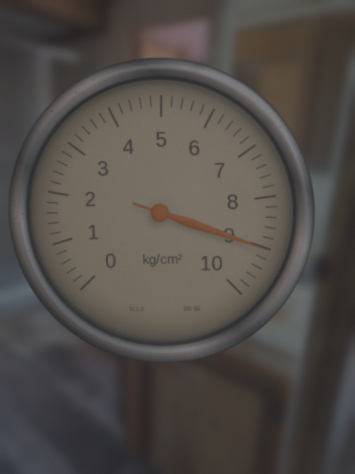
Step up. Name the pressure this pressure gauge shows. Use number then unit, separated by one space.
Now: 9 kg/cm²
